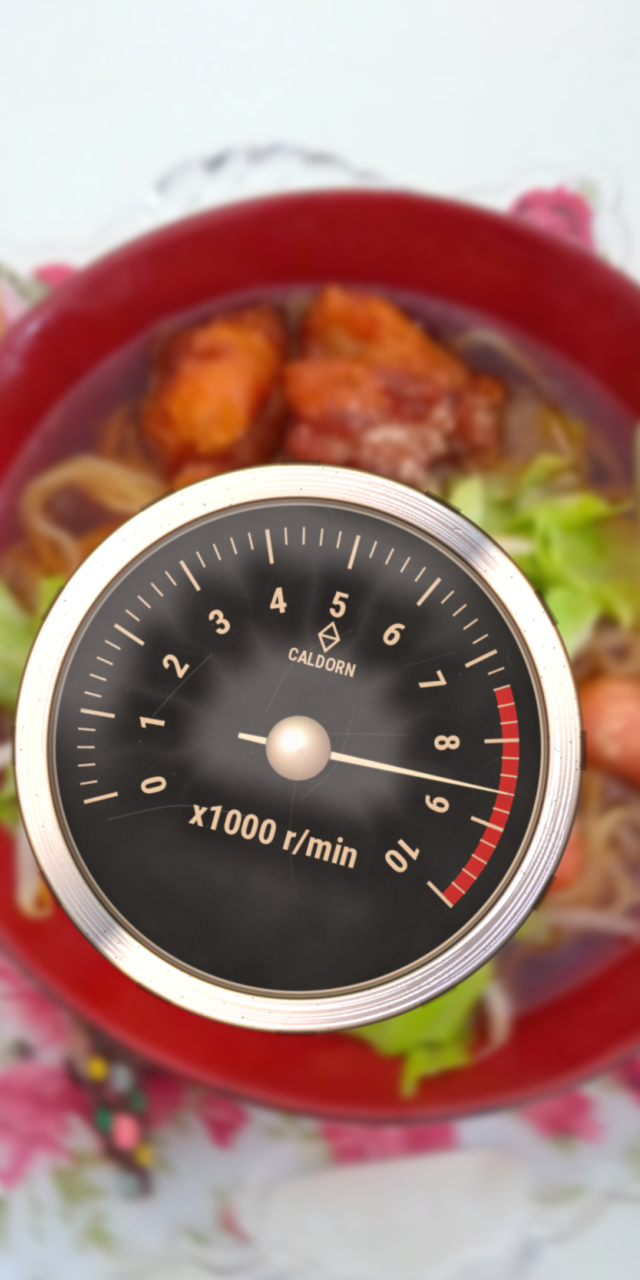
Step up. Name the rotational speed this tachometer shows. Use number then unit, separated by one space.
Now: 8600 rpm
